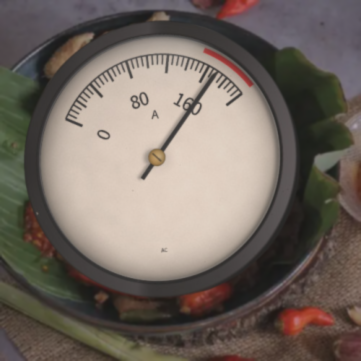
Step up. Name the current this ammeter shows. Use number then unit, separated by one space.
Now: 170 A
